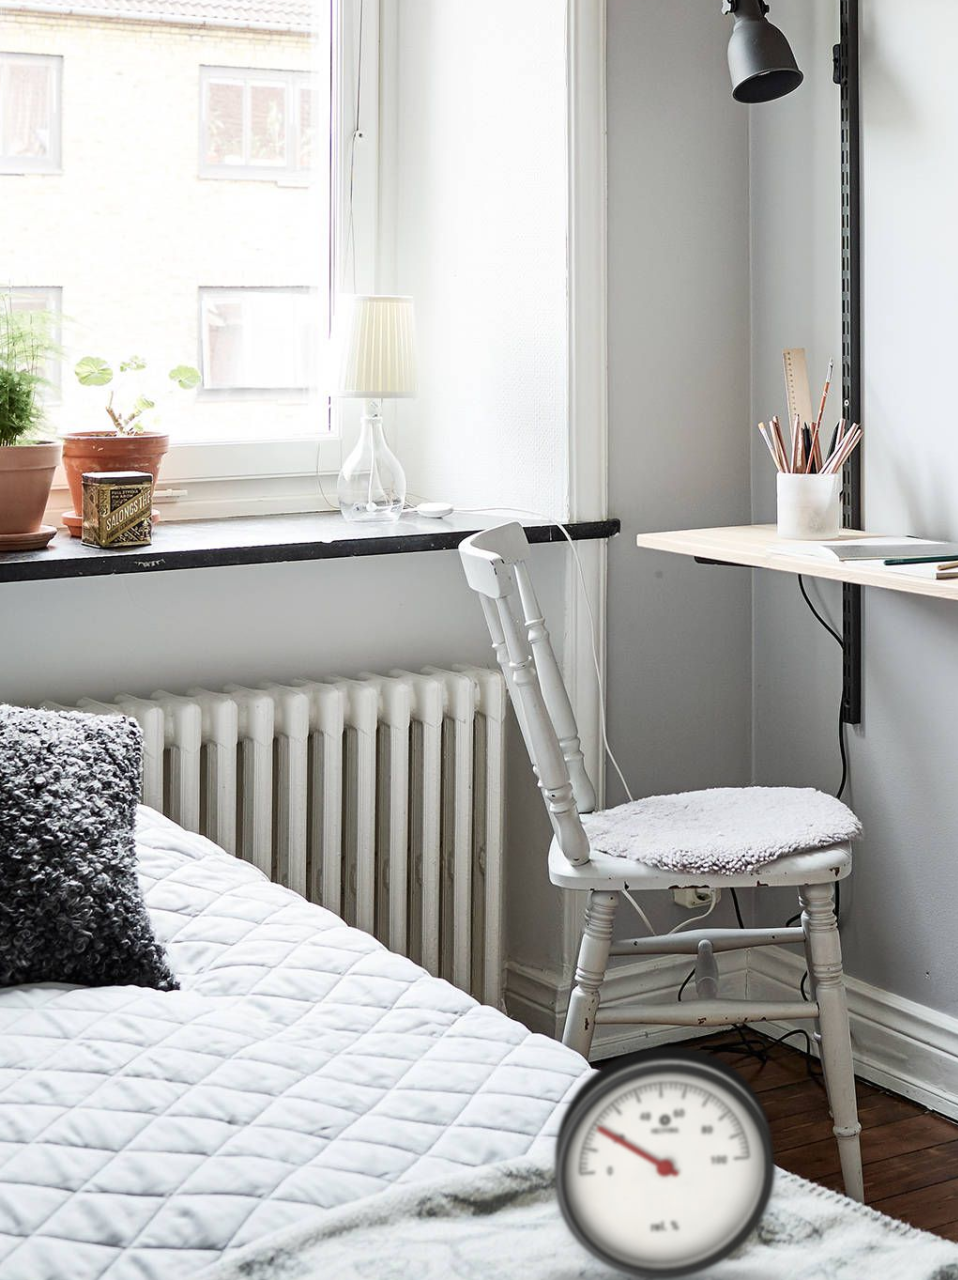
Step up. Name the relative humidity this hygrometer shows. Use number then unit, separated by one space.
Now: 20 %
